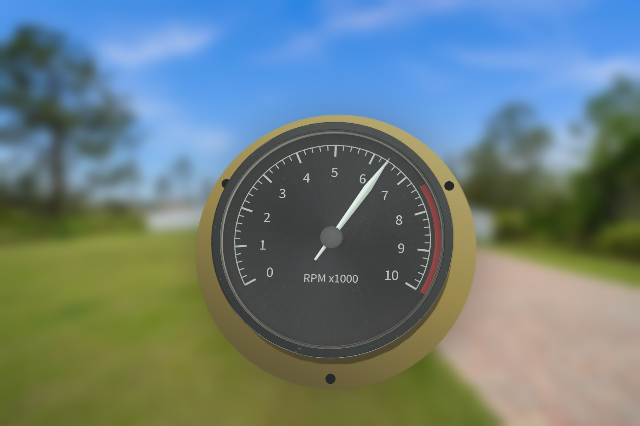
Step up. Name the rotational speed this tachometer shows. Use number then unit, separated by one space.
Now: 6400 rpm
